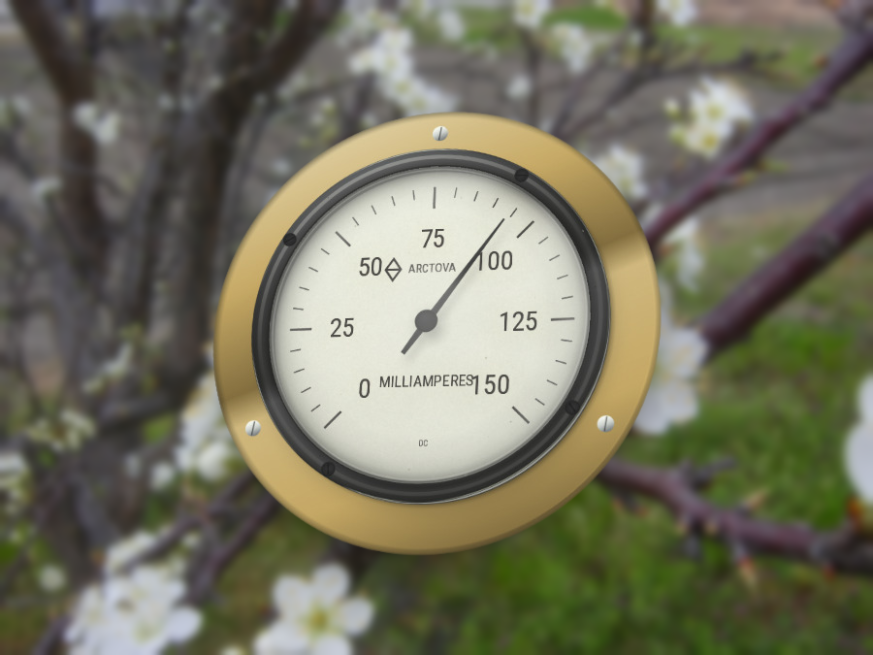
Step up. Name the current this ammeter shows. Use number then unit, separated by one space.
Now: 95 mA
